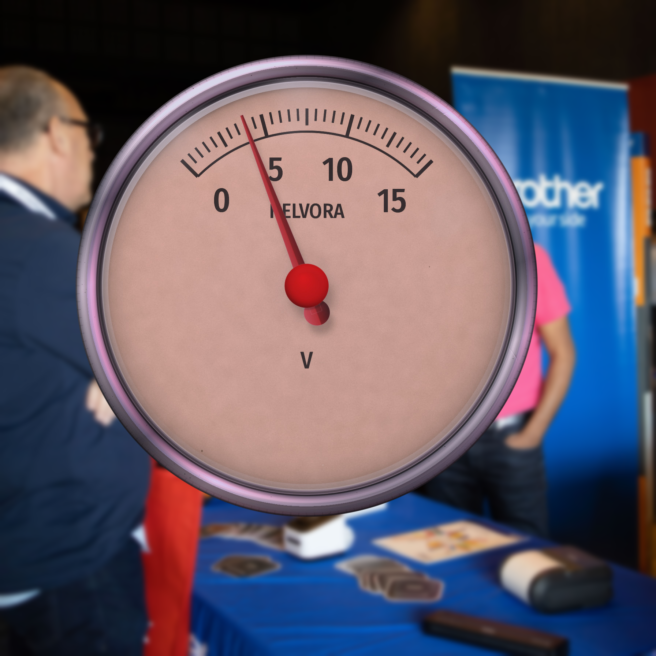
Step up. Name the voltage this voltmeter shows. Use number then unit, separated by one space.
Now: 4 V
